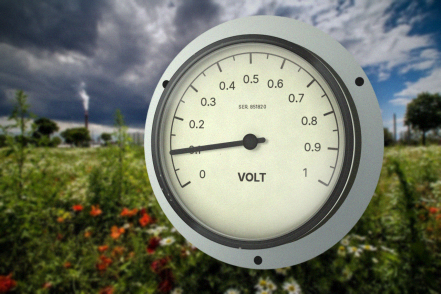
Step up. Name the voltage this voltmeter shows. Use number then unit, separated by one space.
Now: 0.1 V
